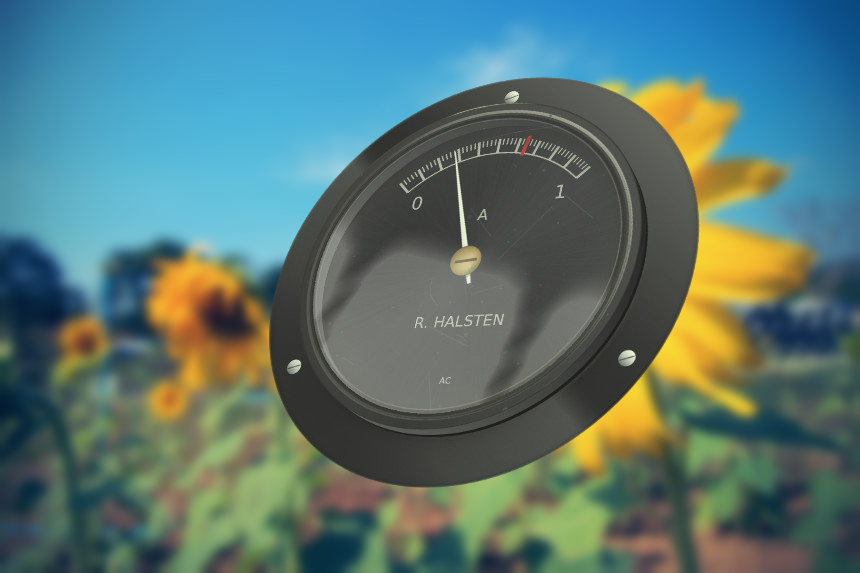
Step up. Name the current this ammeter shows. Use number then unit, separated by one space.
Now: 0.3 A
